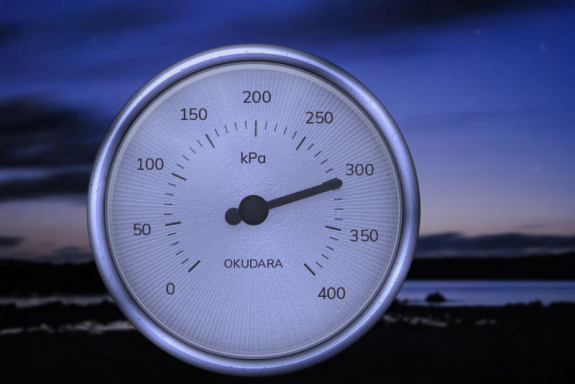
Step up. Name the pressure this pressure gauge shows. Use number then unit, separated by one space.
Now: 305 kPa
